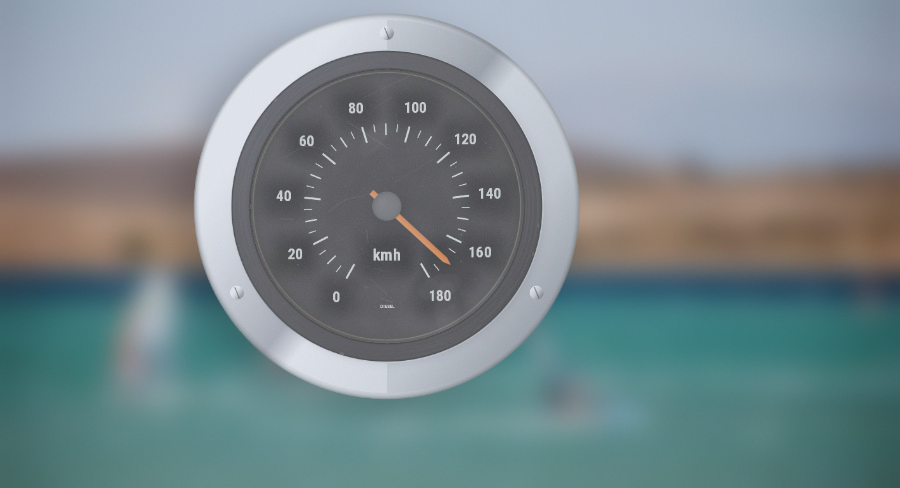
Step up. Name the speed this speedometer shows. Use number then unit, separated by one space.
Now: 170 km/h
